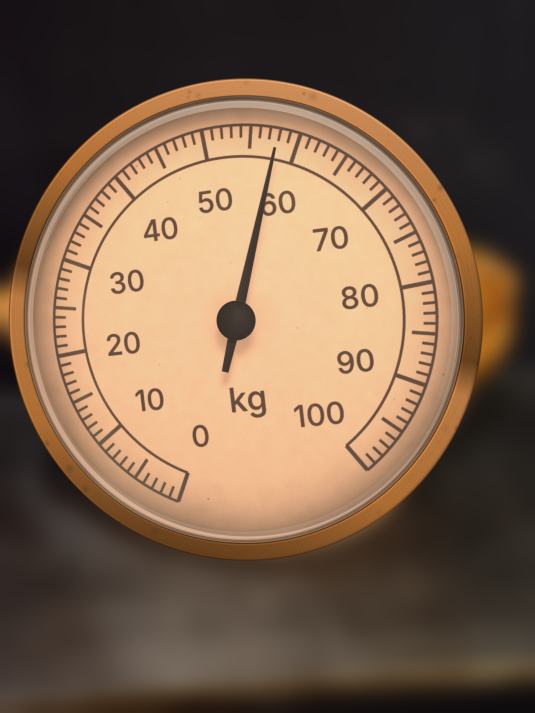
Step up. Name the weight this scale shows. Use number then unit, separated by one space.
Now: 58 kg
